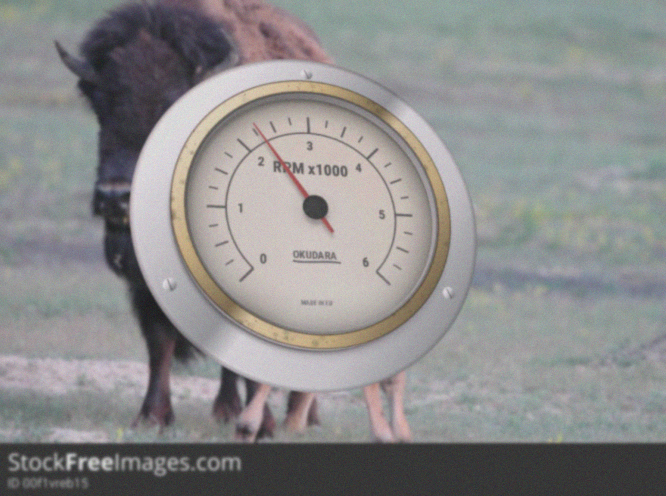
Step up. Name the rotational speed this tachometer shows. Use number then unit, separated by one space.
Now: 2250 rpm
